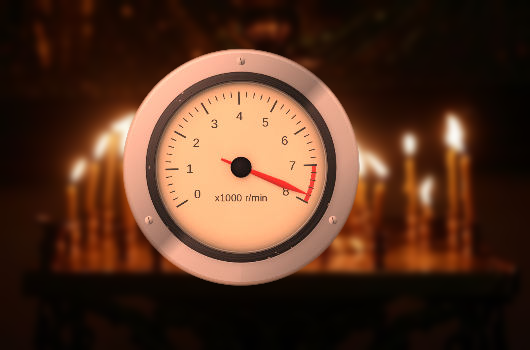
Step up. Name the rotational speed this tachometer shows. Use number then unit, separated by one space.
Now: 7800 rpm
